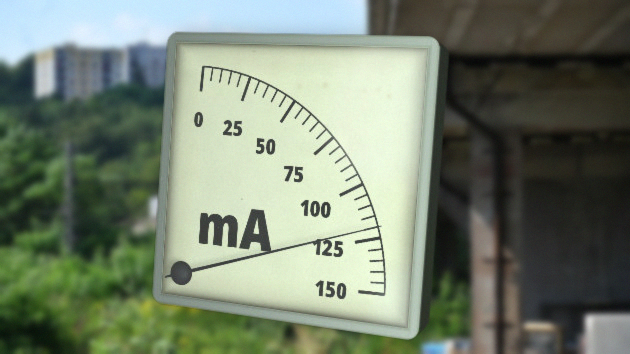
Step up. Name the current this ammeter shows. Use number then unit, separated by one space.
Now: 120 mA
